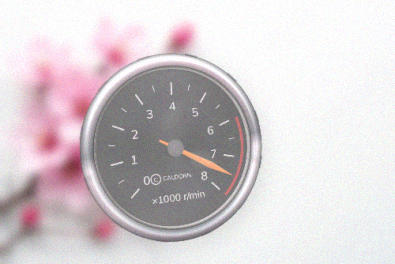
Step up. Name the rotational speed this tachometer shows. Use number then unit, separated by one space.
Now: 7500 rpm
